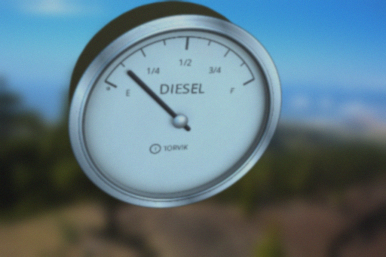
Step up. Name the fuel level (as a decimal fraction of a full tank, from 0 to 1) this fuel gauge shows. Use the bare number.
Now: 0.125
